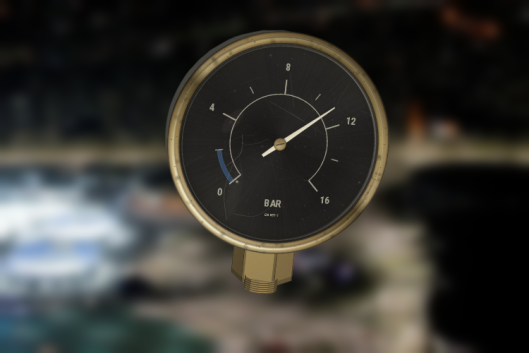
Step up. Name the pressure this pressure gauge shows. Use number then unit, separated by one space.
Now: 11 bar
